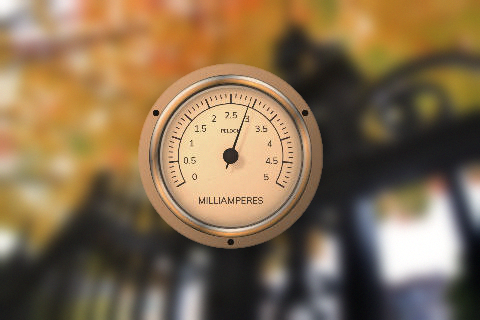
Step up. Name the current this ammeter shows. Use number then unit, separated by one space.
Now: 2.9 mA
